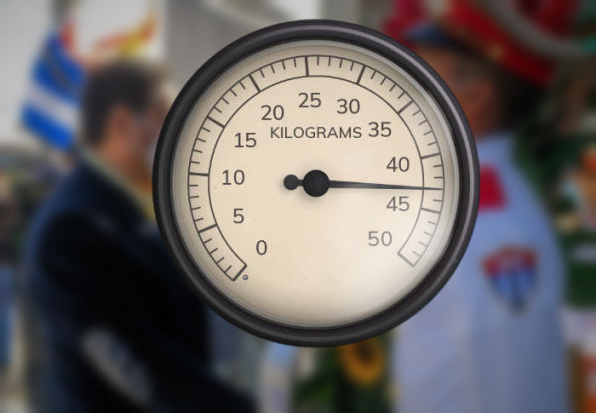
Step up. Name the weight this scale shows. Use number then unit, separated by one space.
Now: 43 kg
